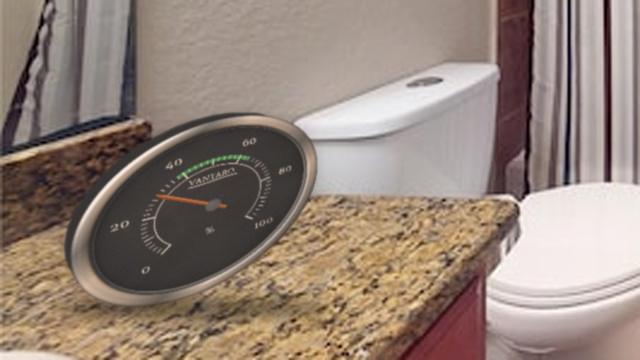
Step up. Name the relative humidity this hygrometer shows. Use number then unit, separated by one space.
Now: 30 %
